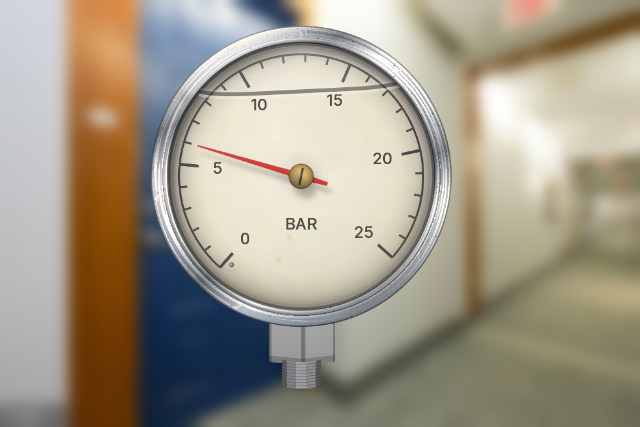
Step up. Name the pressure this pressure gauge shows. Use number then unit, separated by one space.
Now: 6 bar
